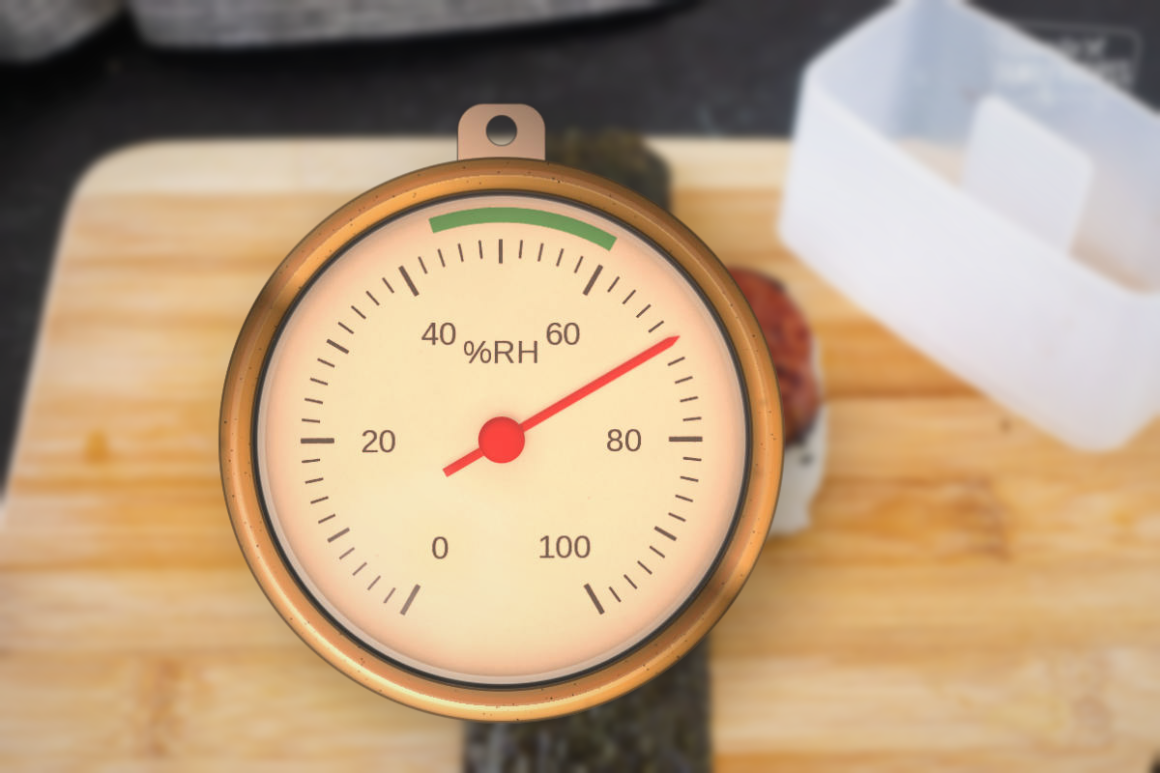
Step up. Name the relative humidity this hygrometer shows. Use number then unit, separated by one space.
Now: 70 %
